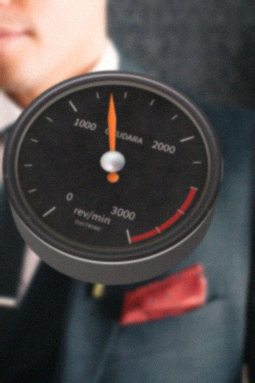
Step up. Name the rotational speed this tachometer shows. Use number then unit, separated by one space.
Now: 1300 rpm
